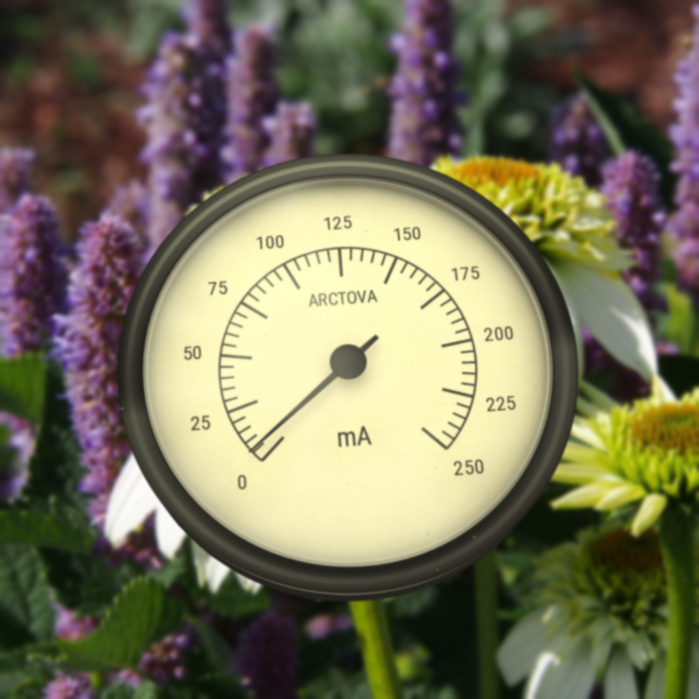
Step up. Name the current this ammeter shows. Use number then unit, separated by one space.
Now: 5 mA
